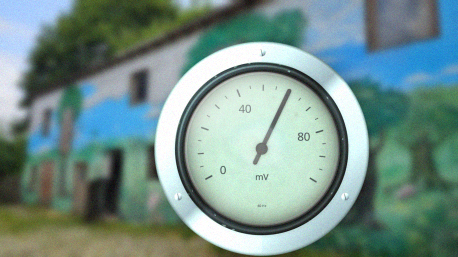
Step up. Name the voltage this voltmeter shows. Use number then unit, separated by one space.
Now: 60 mV
